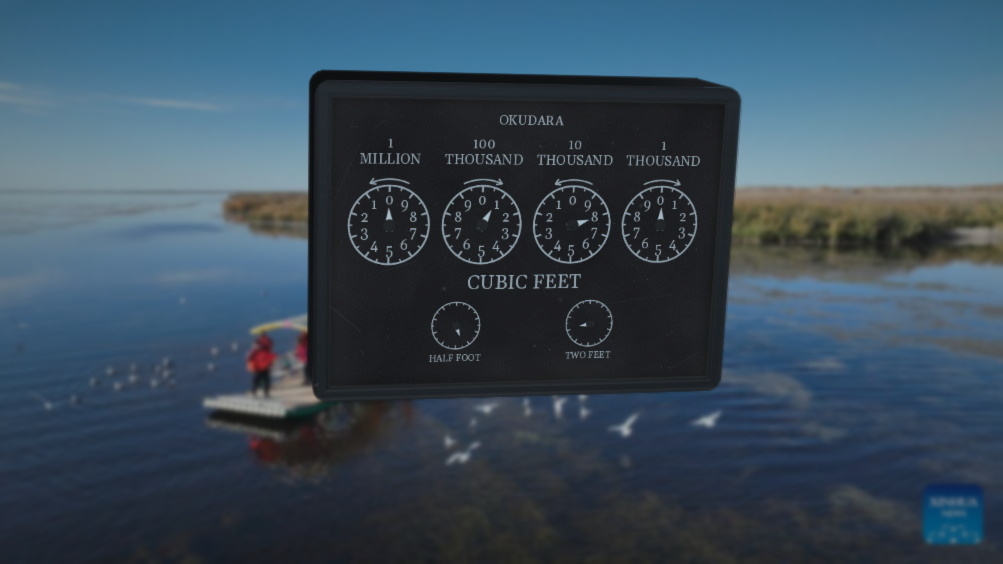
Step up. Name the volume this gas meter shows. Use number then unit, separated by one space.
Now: 8000 ft³
